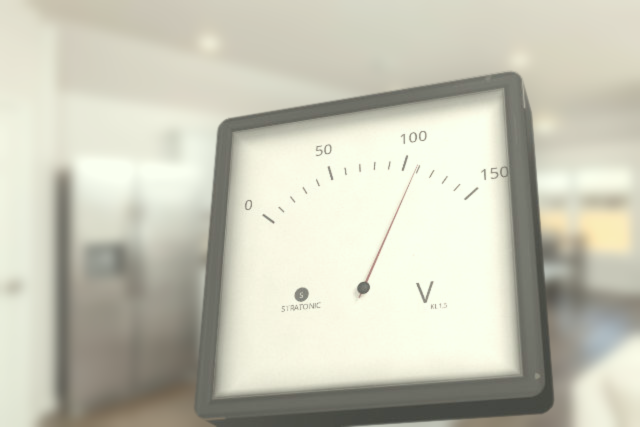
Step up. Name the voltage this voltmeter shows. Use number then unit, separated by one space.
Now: 110 V
